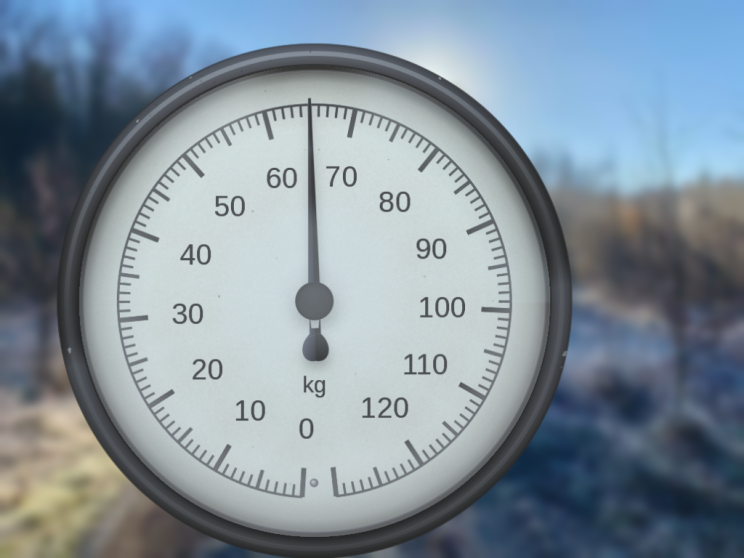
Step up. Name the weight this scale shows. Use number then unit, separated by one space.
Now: 65 kg
